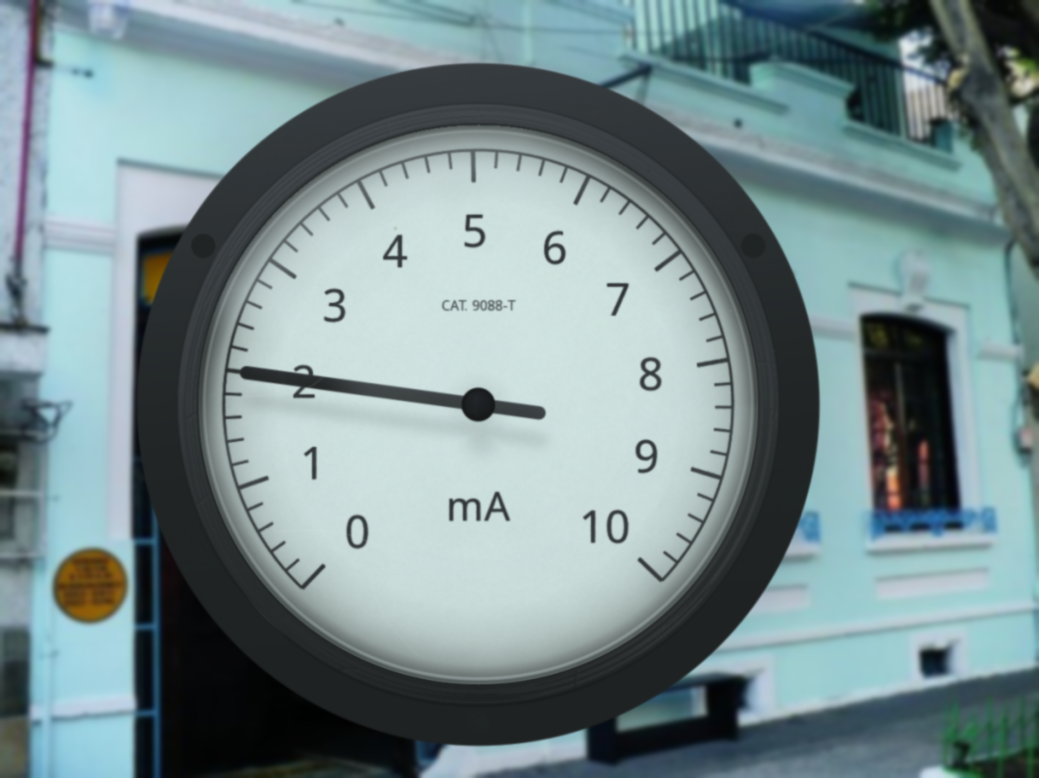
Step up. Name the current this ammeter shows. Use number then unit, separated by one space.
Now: 2 mA
